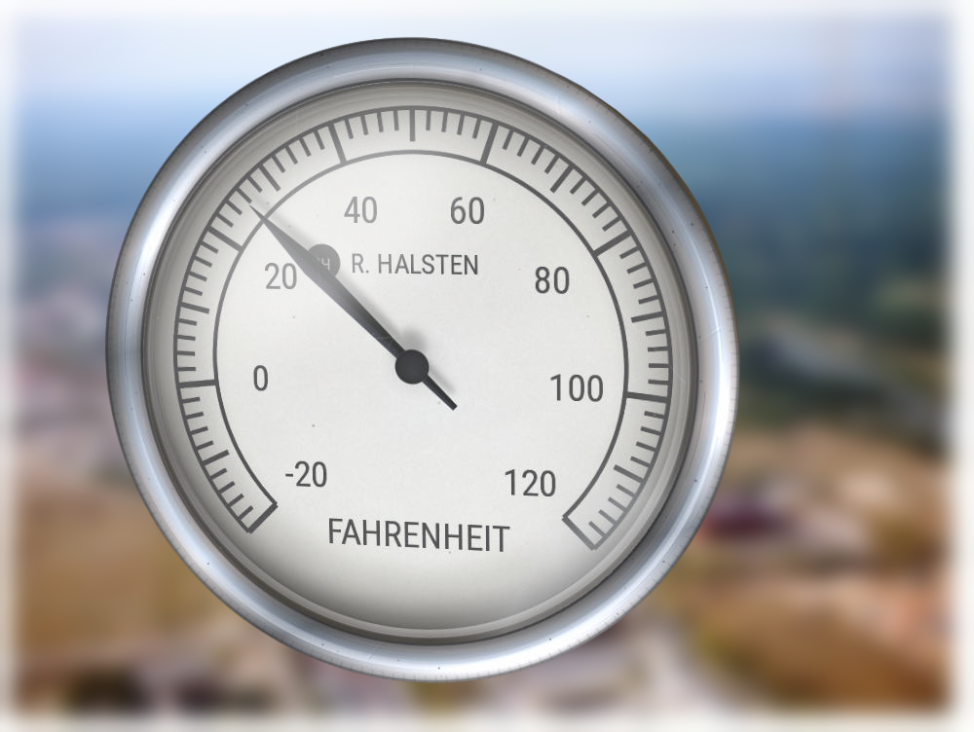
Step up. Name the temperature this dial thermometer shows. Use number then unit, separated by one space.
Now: 26 °F
